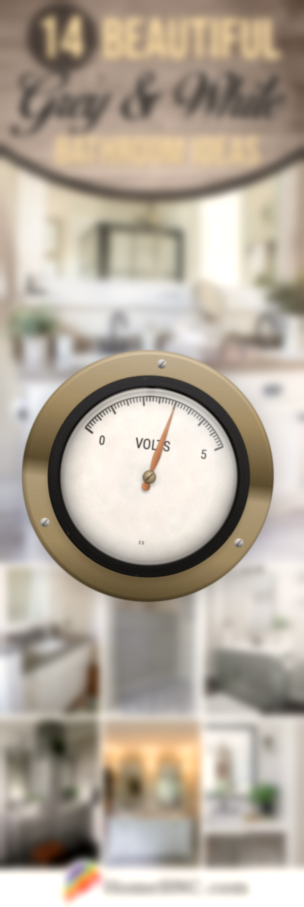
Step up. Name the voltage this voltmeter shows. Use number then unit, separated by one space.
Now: 3 V
